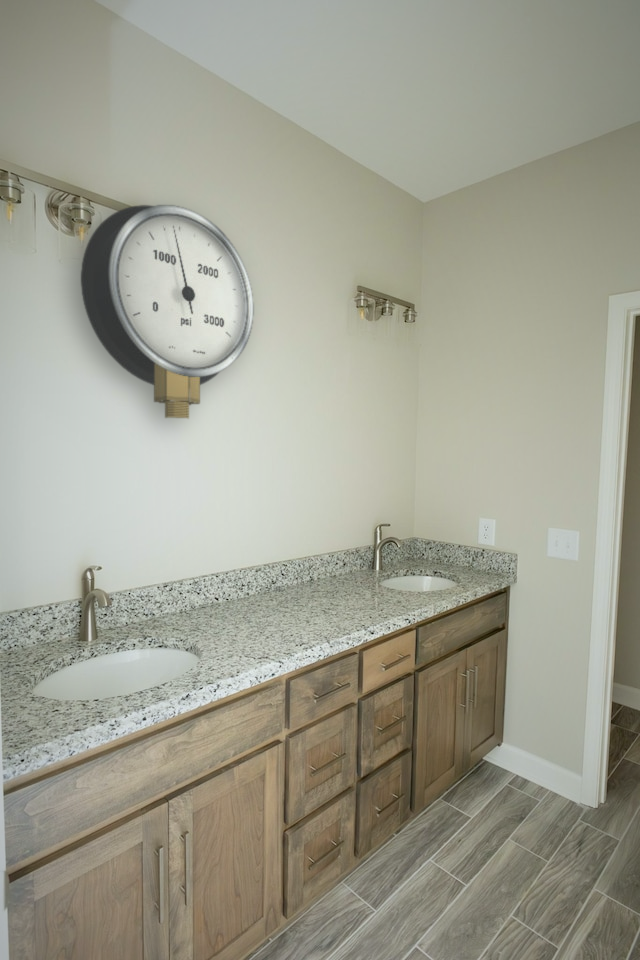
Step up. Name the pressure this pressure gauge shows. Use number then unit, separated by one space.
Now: 1300 psi
